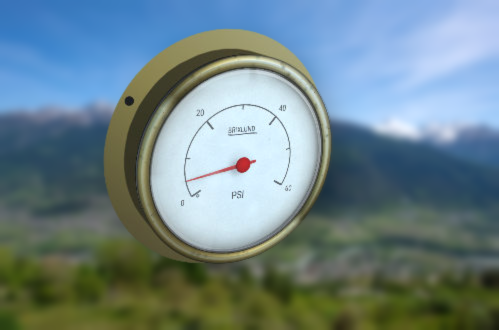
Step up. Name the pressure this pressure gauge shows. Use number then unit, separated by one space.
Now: 5 psi
